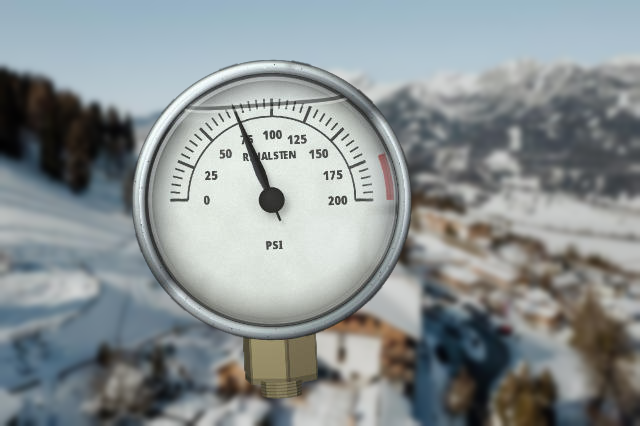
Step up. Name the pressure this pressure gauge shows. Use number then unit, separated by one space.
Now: 75 psi
